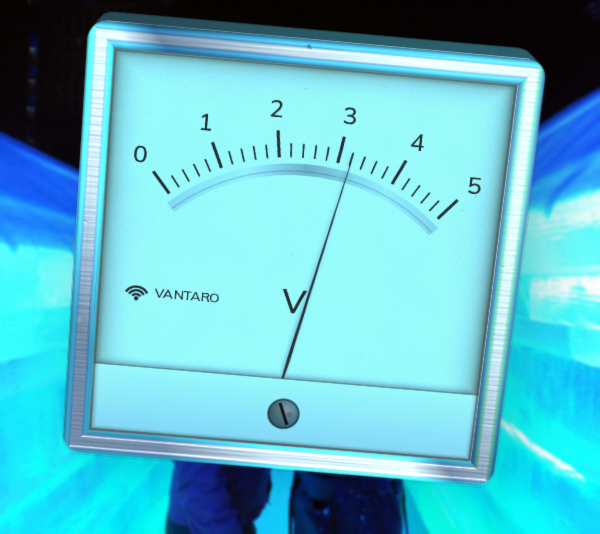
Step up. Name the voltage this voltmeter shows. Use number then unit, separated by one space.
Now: 3.2 V
